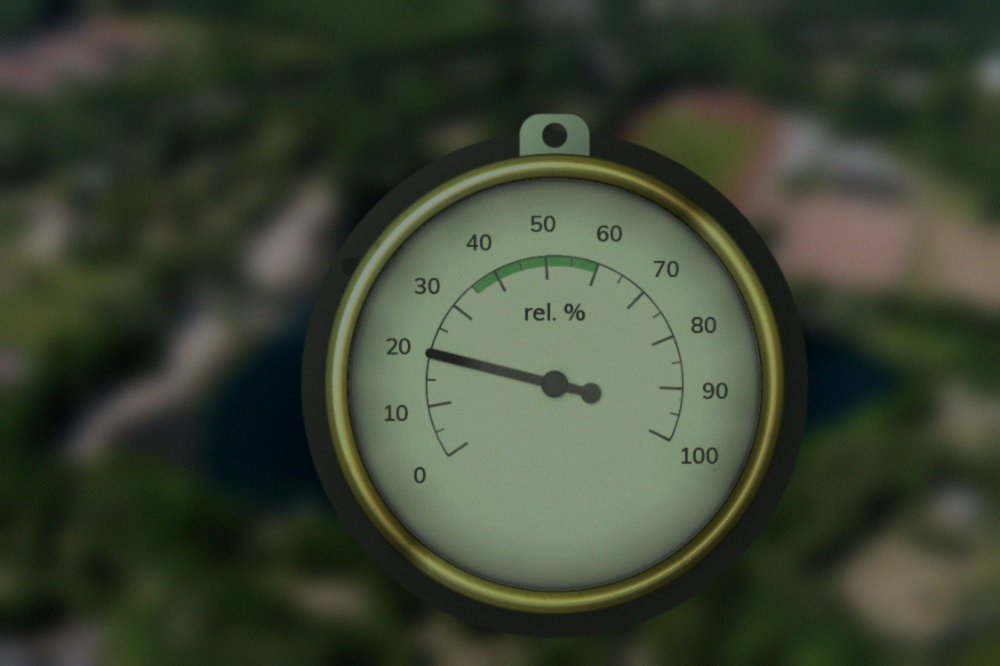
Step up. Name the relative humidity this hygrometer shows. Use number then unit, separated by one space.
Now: 20 %
